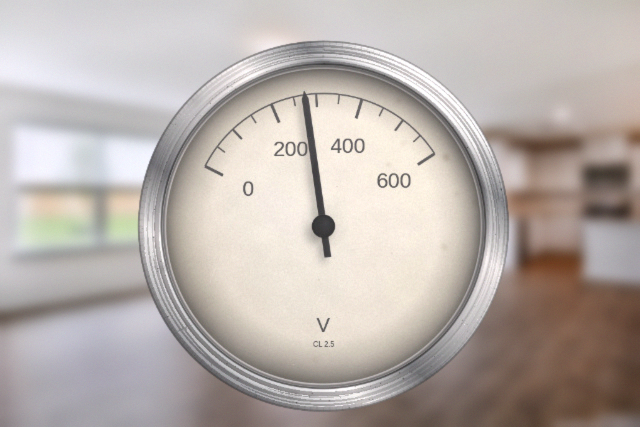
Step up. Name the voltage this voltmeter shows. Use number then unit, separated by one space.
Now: 275 V
